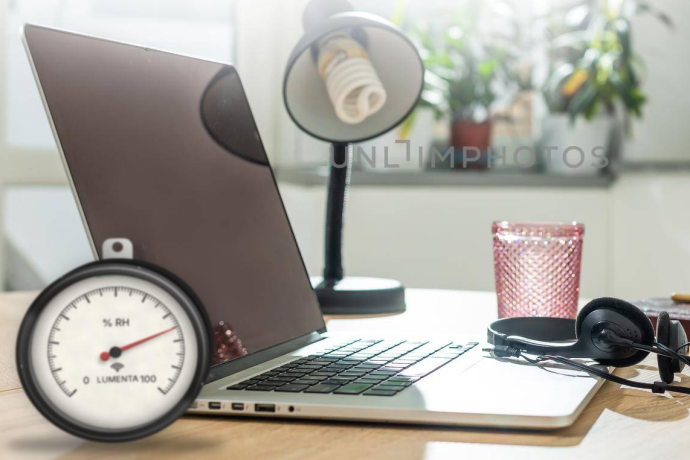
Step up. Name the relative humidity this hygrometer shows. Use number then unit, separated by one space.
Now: 75 %
